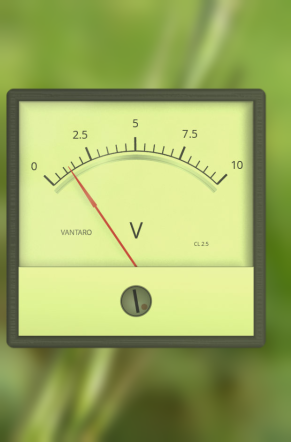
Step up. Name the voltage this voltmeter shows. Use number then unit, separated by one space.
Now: 1.25 V
